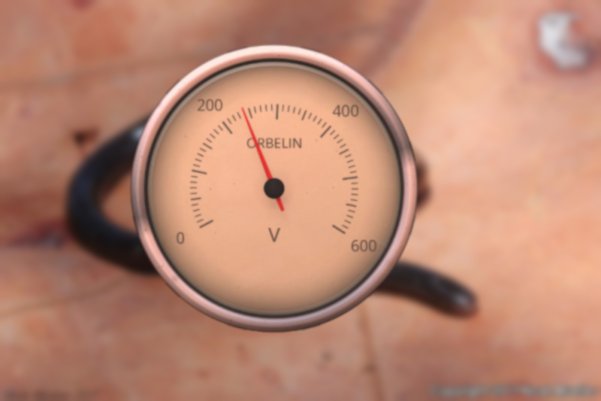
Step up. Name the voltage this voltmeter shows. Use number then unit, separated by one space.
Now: 240 V
